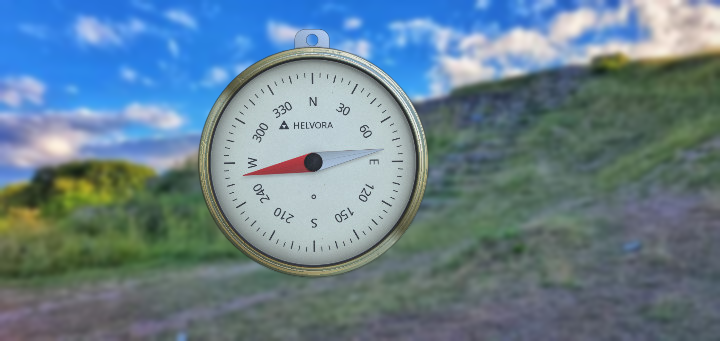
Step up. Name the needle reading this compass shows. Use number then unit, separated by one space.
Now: 260 °
